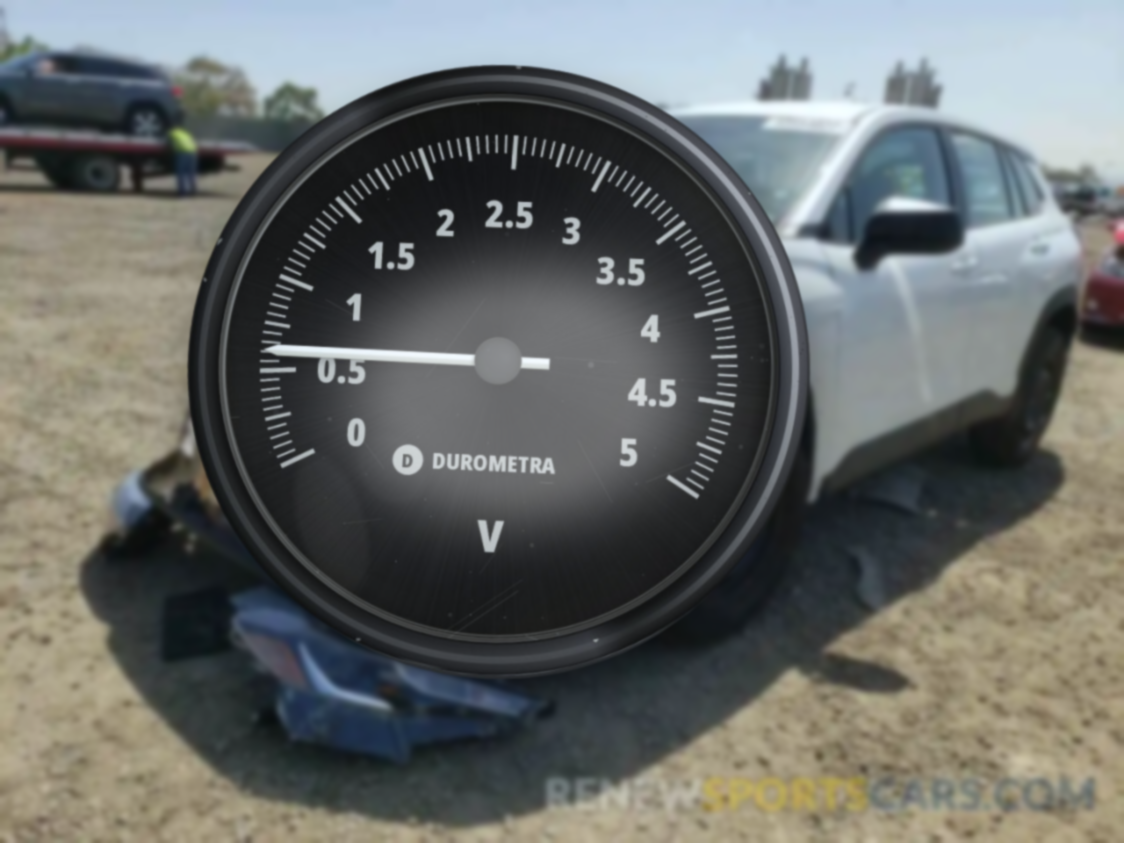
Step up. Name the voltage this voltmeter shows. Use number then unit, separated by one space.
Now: 0.6 V
